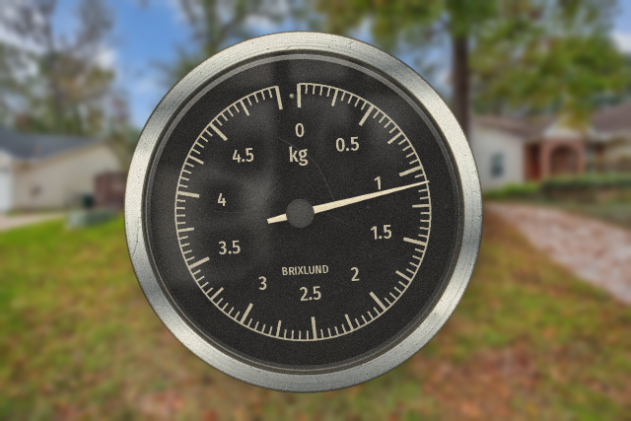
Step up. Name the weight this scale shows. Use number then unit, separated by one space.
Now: 1.1 kg
